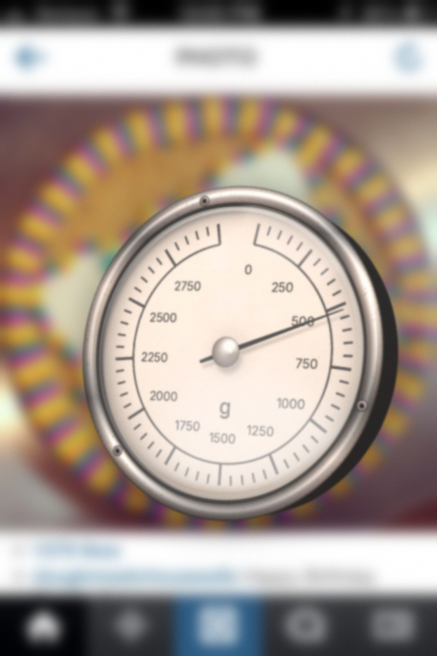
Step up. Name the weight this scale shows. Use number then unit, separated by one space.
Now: 525 g
